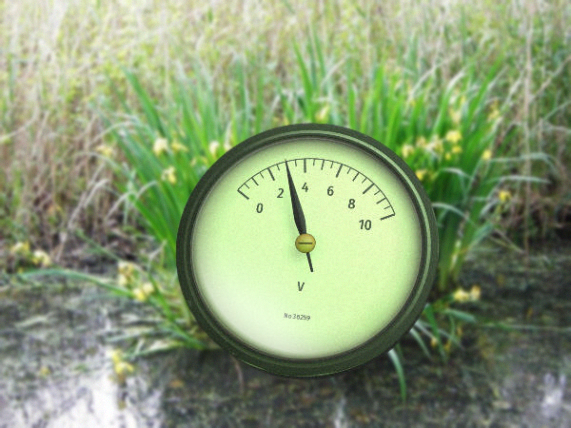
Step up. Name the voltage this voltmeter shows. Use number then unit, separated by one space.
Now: 3 V
